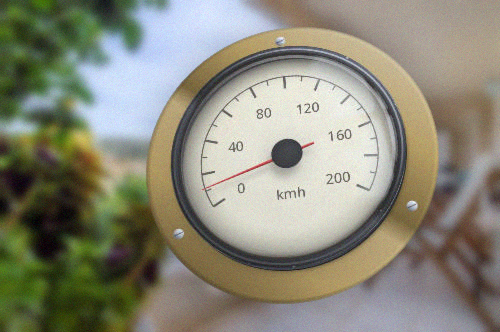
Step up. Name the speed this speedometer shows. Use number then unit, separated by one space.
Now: 10 km/h
